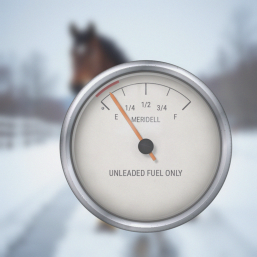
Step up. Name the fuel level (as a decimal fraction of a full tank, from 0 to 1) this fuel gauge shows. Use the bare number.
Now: 0.125
